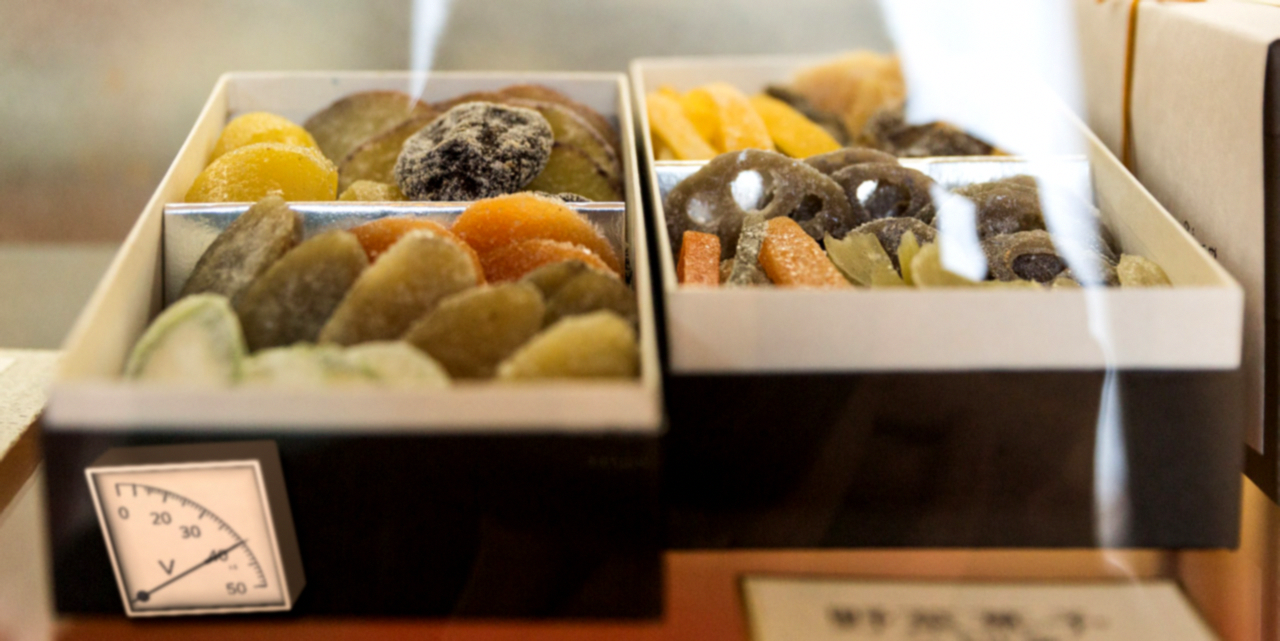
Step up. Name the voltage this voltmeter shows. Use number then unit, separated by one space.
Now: 40 V
